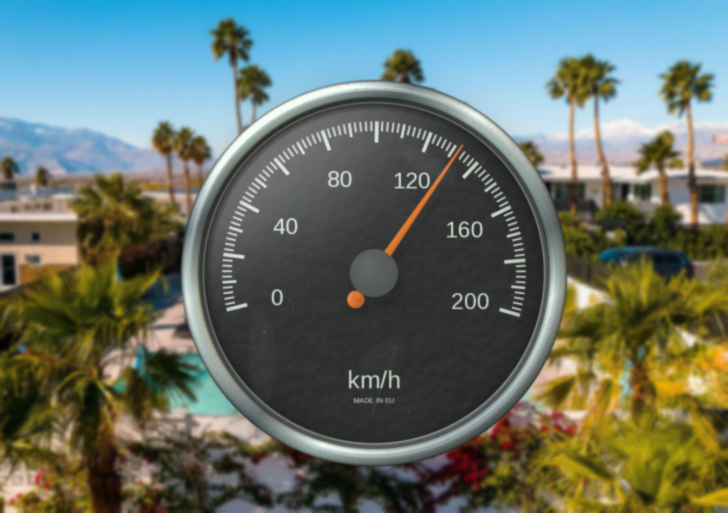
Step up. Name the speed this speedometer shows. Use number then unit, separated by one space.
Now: 132 km/h
